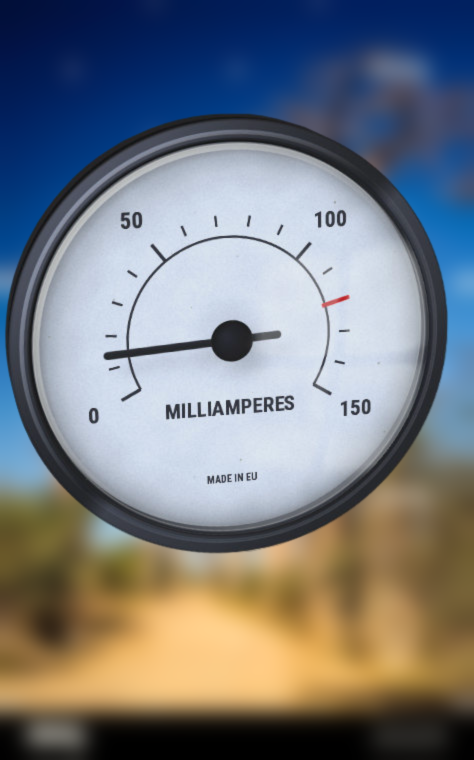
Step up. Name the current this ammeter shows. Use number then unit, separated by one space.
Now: 15 mA
